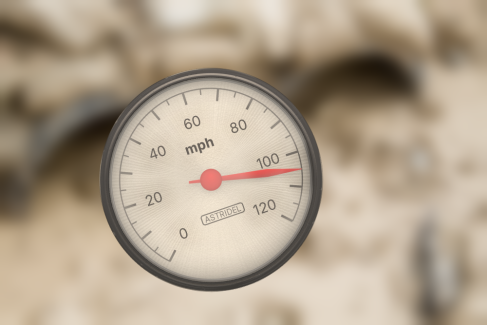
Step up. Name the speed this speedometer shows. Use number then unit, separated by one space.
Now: 105 mph
